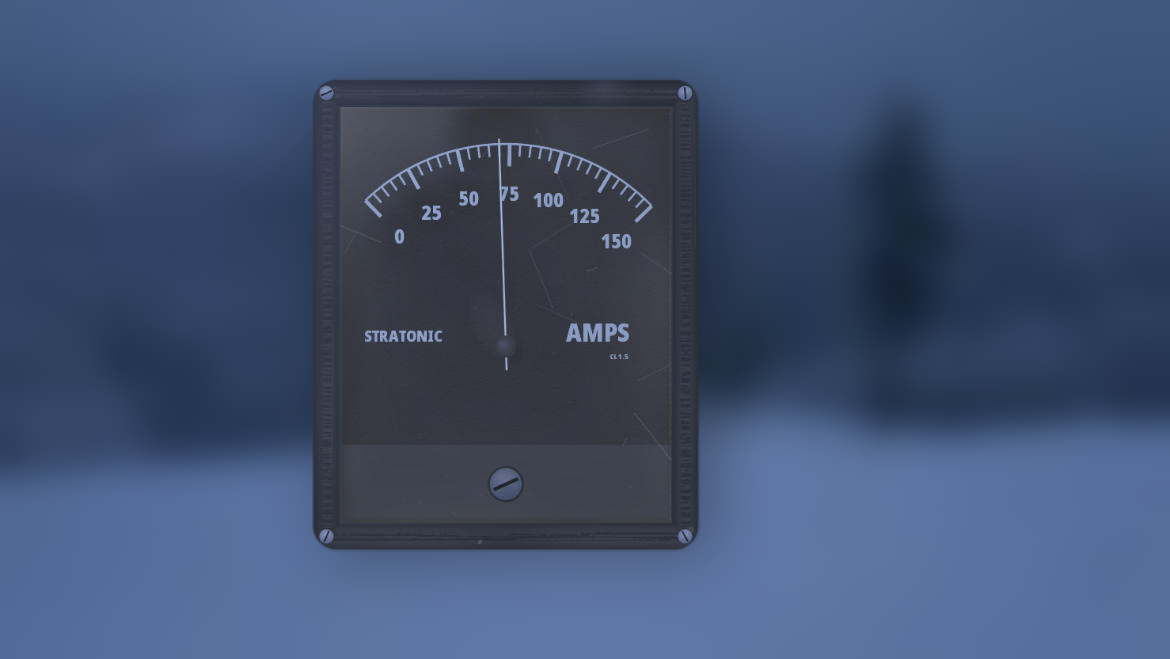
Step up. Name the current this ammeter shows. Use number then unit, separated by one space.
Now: 70 A
